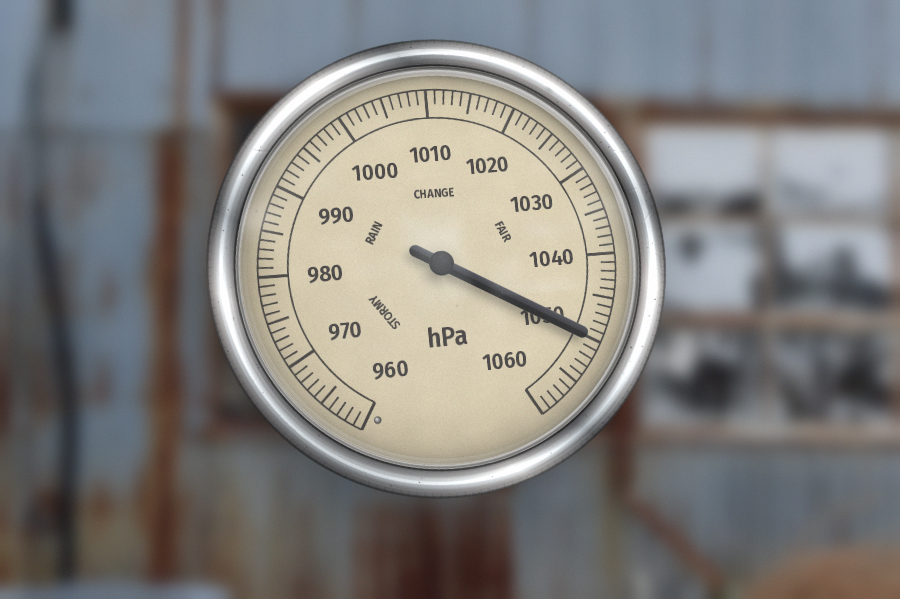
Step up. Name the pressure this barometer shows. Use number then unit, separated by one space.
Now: 1050 hPa
